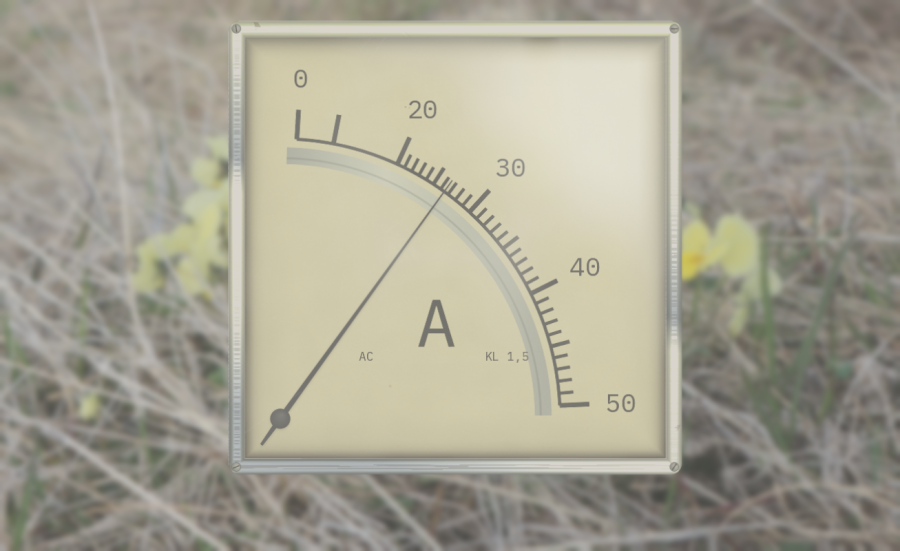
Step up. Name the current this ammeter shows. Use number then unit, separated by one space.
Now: 26.5 A
